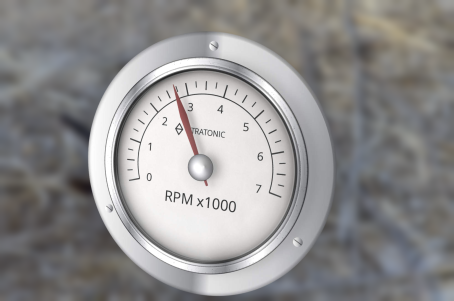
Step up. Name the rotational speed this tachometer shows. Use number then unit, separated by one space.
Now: 2750 rpm
